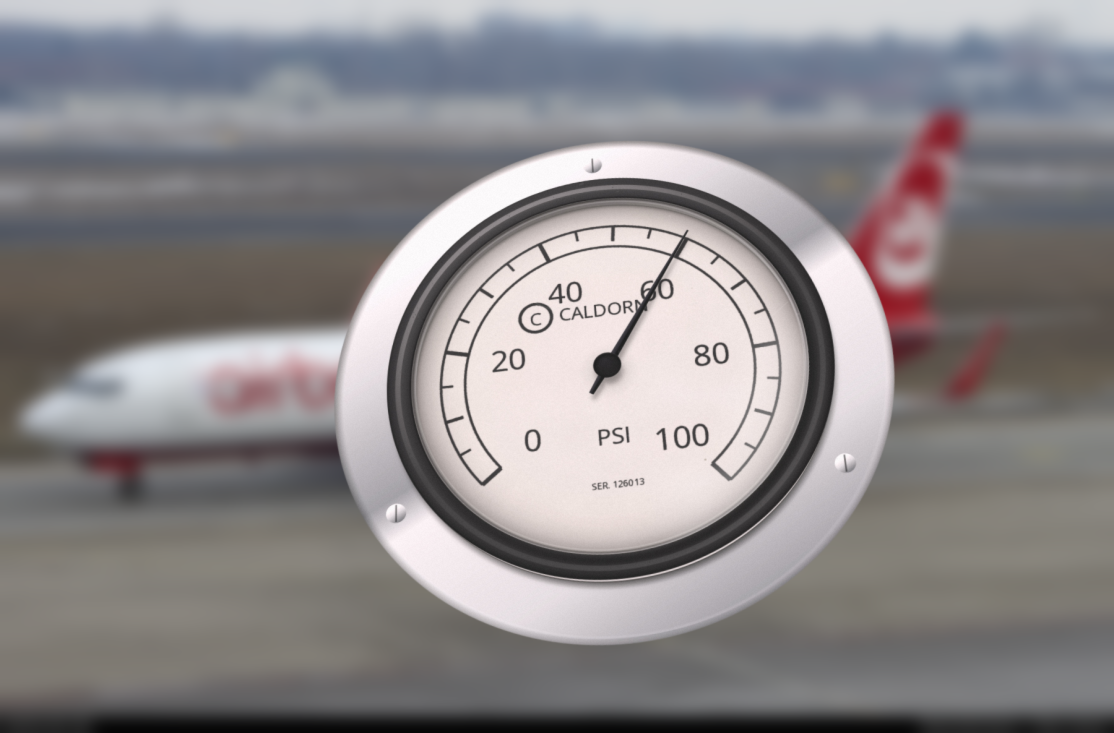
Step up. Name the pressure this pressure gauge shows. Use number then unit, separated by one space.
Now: 60 psi
